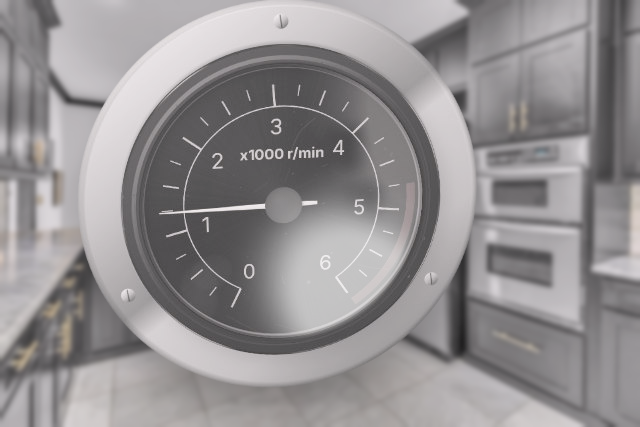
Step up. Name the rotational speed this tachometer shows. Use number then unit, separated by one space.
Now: 1250 rpm
